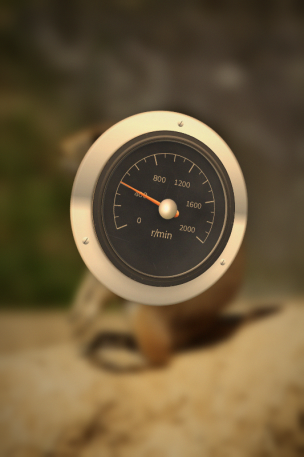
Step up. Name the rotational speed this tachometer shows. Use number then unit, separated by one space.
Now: 400 rpm
